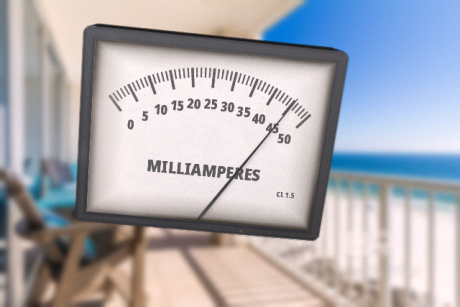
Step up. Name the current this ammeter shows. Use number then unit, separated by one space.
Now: 45 mA
